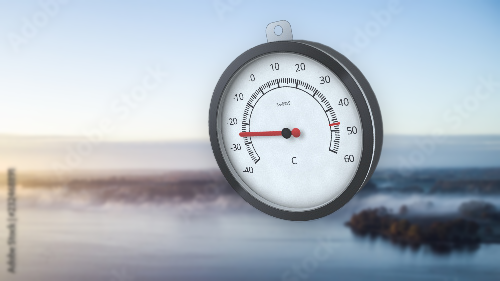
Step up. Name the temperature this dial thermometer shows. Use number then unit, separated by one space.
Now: -25 °C
